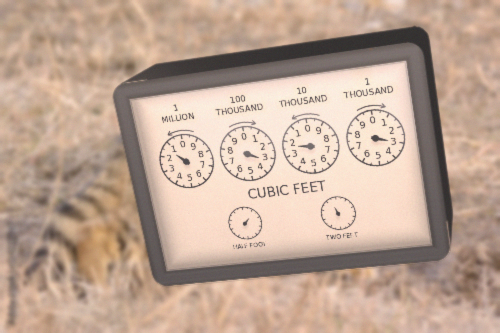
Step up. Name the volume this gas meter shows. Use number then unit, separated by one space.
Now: 132300 ft³
